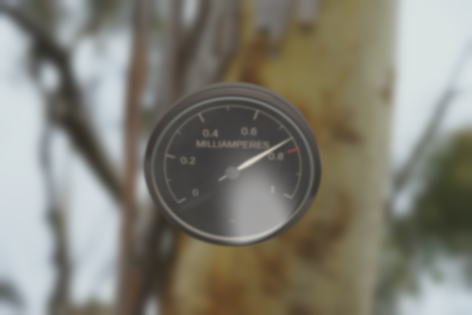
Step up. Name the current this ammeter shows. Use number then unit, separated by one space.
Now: 0.75 mA
